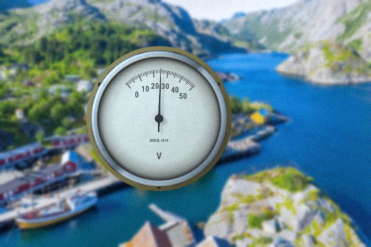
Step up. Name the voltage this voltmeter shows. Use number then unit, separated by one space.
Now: 25 V
